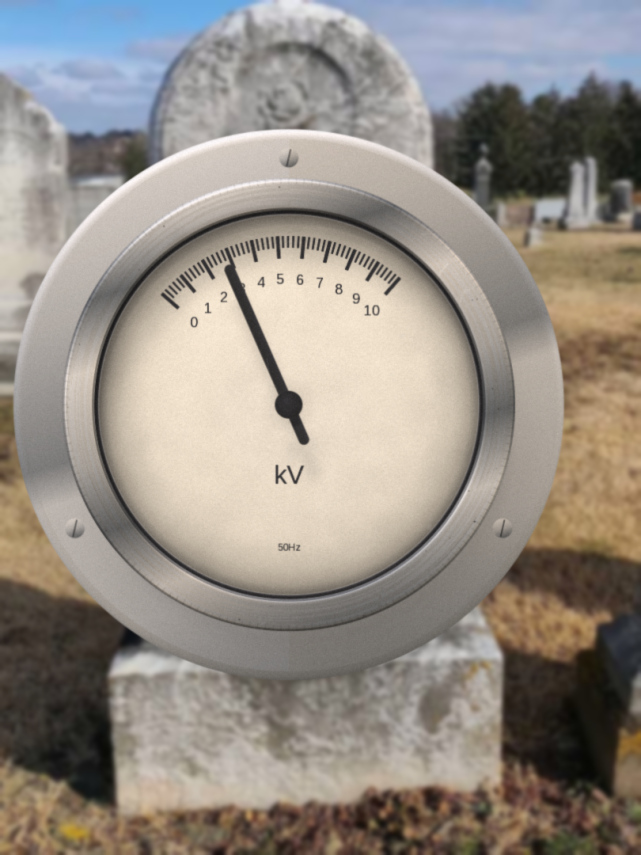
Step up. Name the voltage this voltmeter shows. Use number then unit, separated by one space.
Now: 2.8 kV
